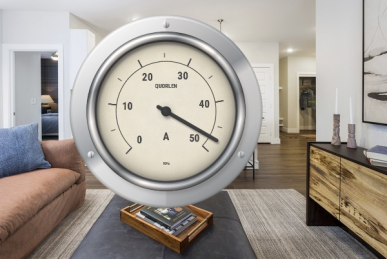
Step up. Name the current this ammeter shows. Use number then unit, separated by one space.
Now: 47.5 A
